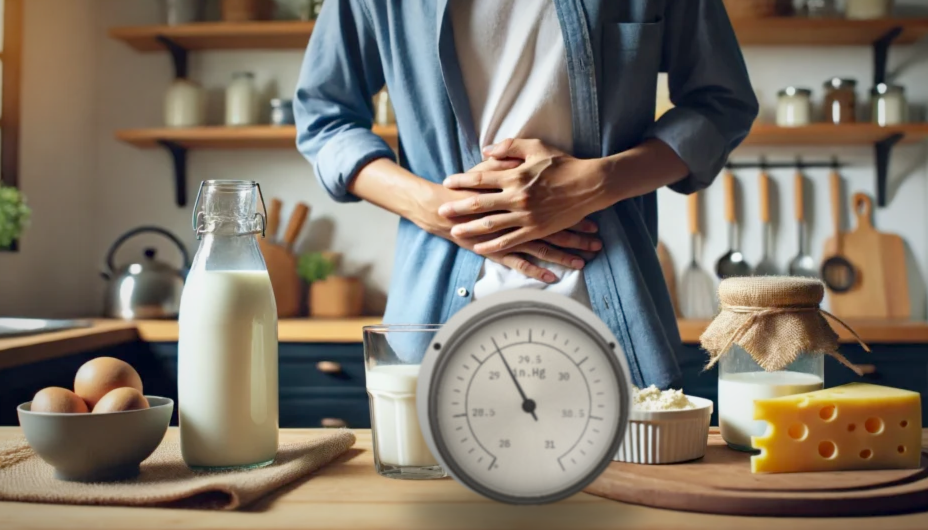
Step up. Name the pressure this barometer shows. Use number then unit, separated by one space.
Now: 29.2 inHg
